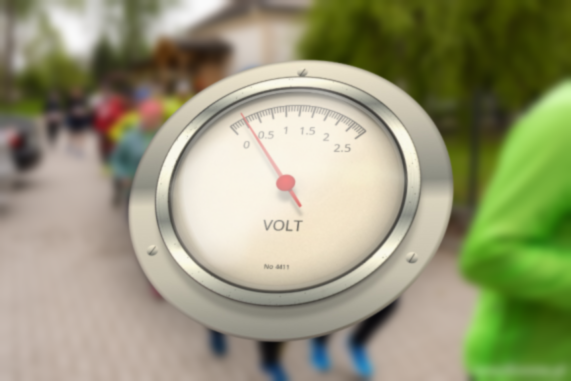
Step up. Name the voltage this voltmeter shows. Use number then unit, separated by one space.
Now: 0.25 V
